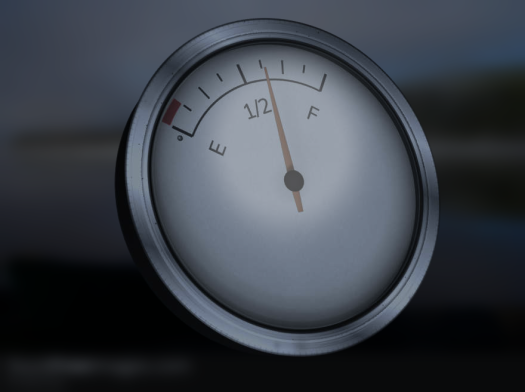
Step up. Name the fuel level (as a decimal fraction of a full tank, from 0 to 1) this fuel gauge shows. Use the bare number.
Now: 0.625
